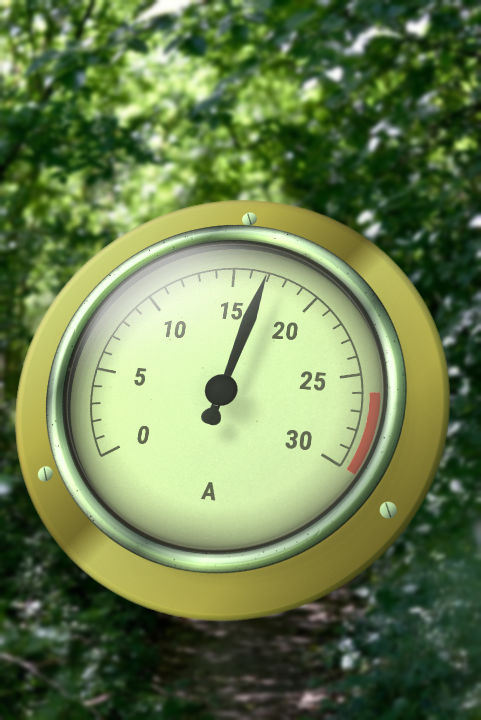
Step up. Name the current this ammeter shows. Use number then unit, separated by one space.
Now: 17 A
